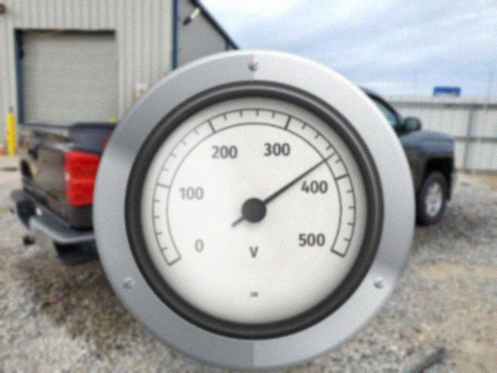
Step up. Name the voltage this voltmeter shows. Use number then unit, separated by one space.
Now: 370 V
